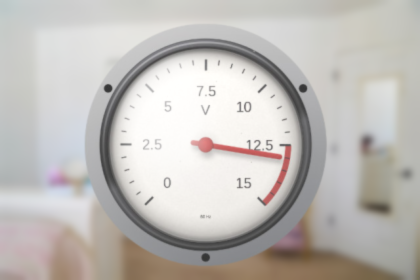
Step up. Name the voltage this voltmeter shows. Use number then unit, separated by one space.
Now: 13 V
